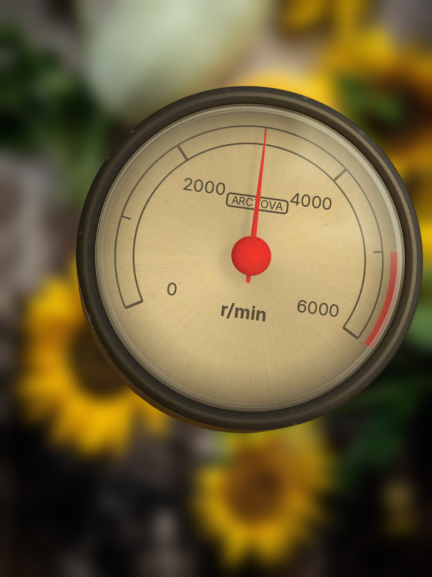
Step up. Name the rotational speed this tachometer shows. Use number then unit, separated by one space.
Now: 3000 rpm
